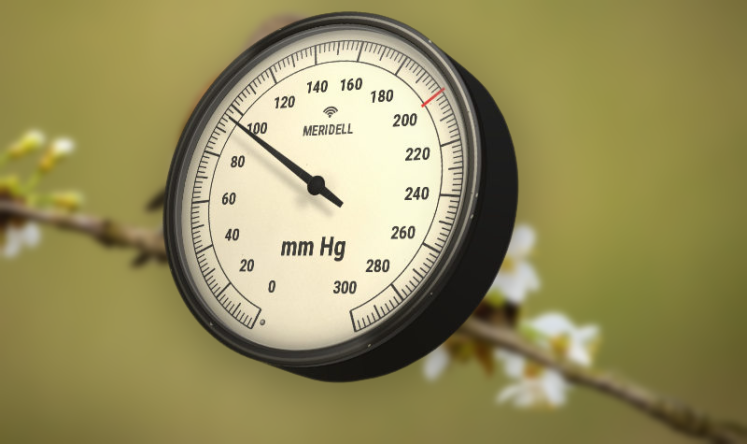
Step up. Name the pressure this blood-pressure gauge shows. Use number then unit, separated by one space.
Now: 96 mmHg
